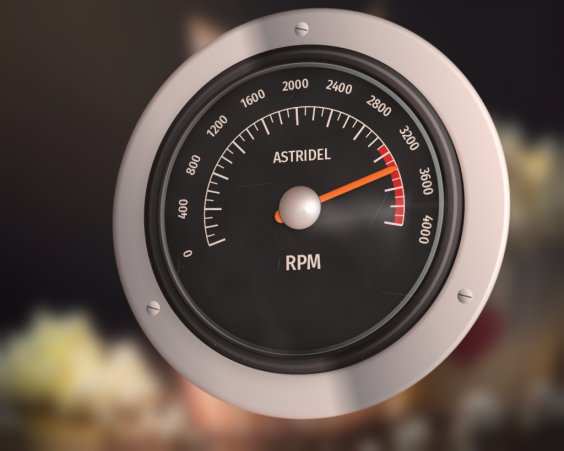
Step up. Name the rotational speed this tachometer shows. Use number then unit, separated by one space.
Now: 3400 rpm
